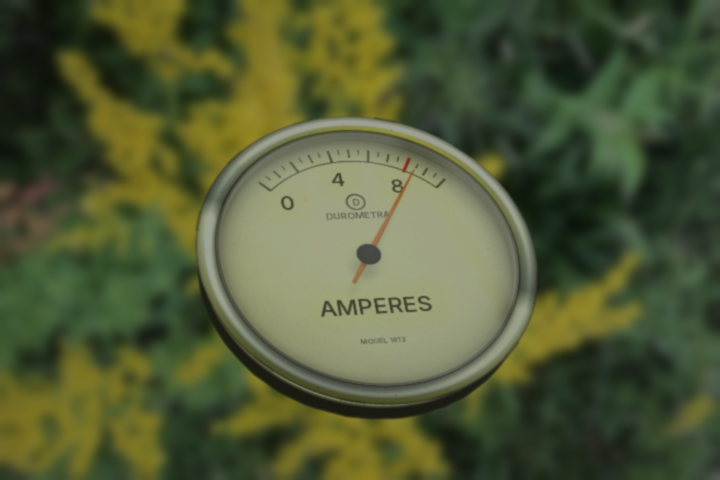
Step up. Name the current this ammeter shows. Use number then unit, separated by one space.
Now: 8.5 A
